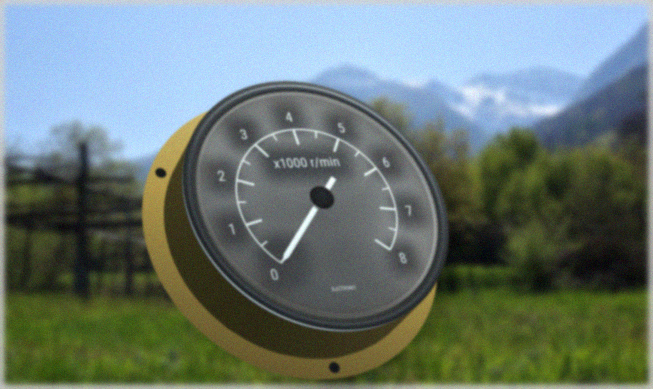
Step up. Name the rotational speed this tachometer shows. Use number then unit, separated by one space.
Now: 0 rpm
